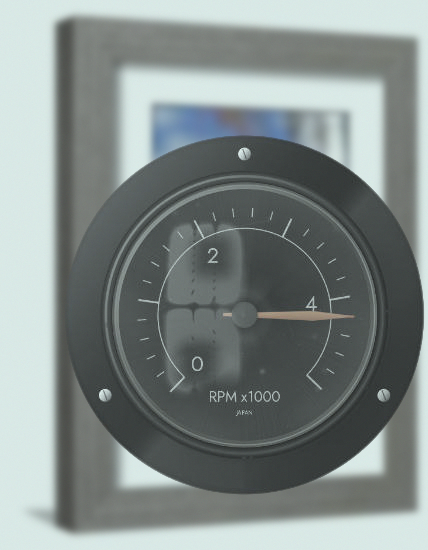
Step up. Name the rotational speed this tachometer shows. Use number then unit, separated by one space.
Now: 4200 rpm
